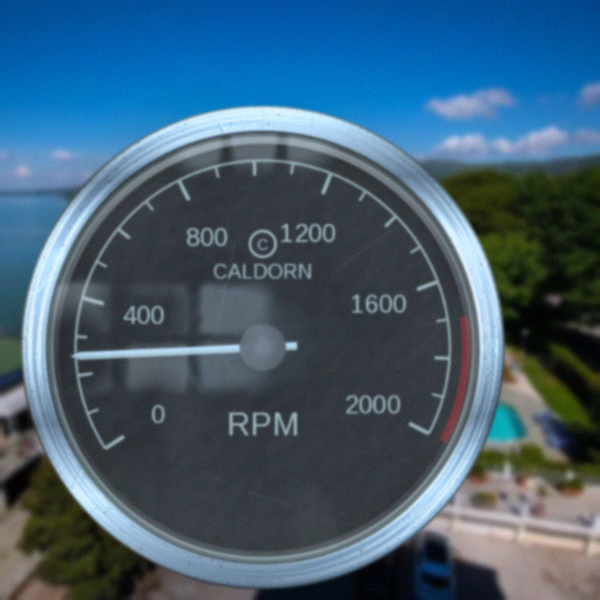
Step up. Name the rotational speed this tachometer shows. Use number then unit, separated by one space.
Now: 250 rpm
